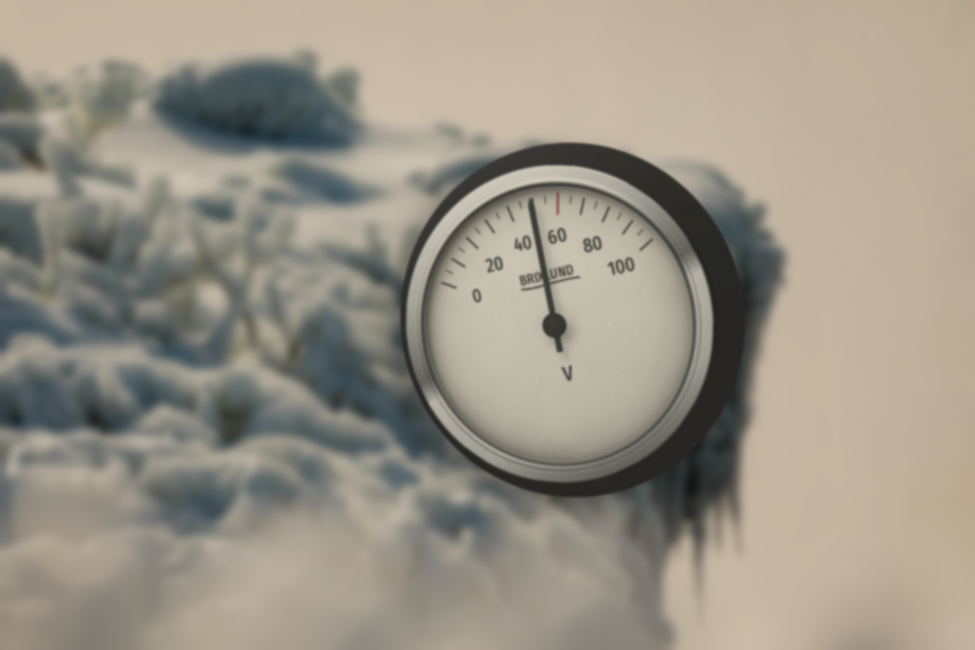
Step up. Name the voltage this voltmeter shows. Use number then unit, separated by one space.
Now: 50 V
